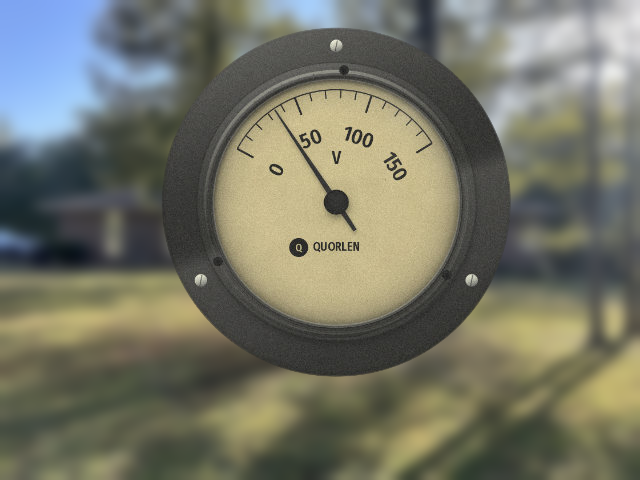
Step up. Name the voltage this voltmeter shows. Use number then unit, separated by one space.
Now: 35 V
